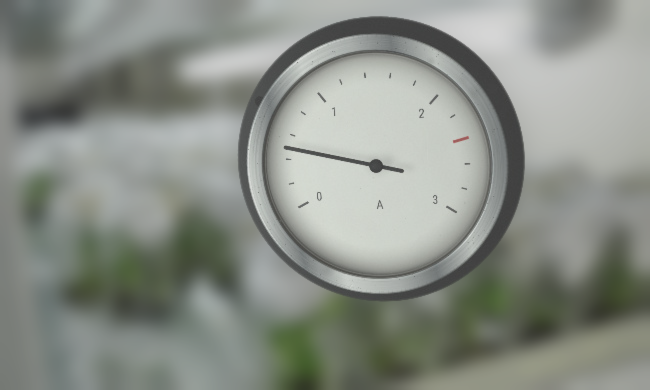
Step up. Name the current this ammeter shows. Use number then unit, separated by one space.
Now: 0.5 A
